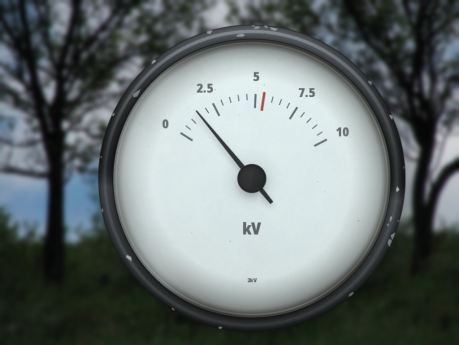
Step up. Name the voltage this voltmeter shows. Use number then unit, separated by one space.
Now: 1.5 kV
